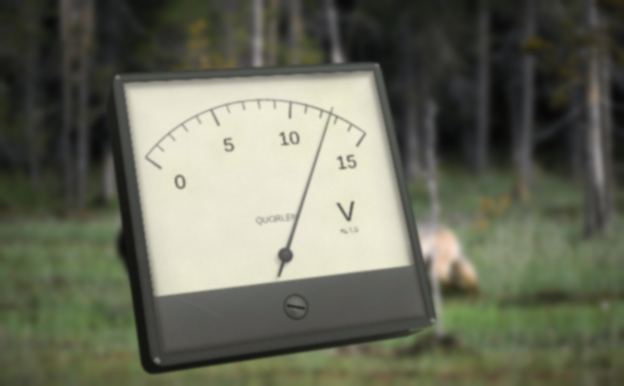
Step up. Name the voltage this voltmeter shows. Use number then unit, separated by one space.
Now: 12.5 V
